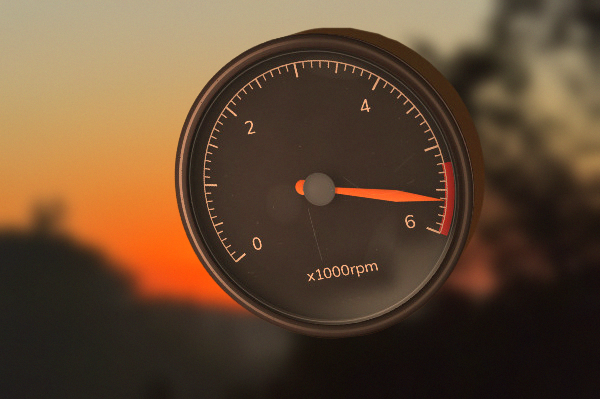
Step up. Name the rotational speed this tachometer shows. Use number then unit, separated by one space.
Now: 5600 rpm
